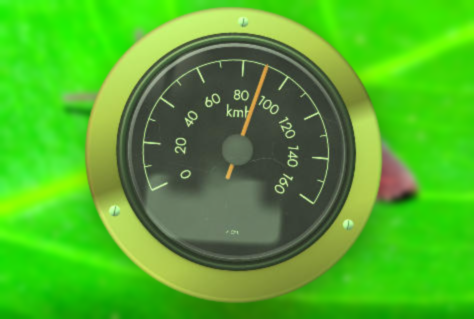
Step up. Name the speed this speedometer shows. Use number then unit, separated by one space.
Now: 90 km/h
